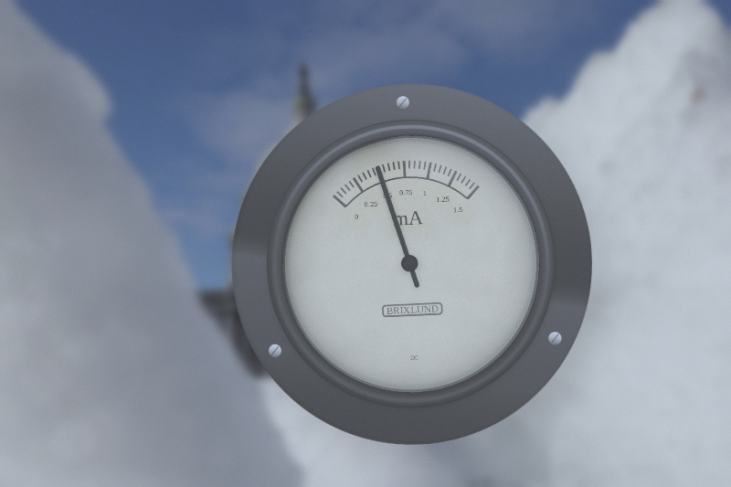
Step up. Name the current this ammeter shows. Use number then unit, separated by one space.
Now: 0.5 mA
